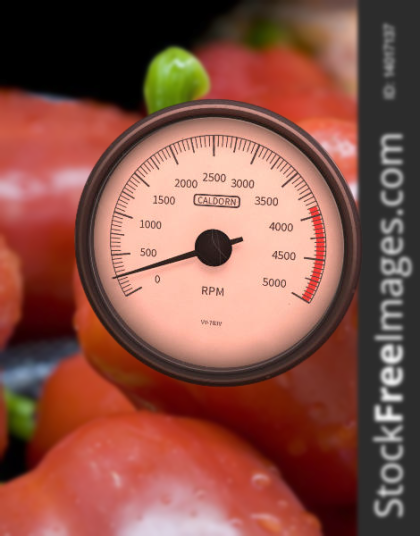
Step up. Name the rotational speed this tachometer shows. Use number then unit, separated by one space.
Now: 250 rpm
